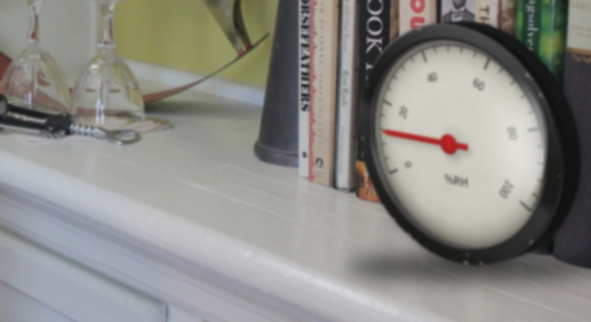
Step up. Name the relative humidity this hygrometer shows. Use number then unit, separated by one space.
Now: 12 %
